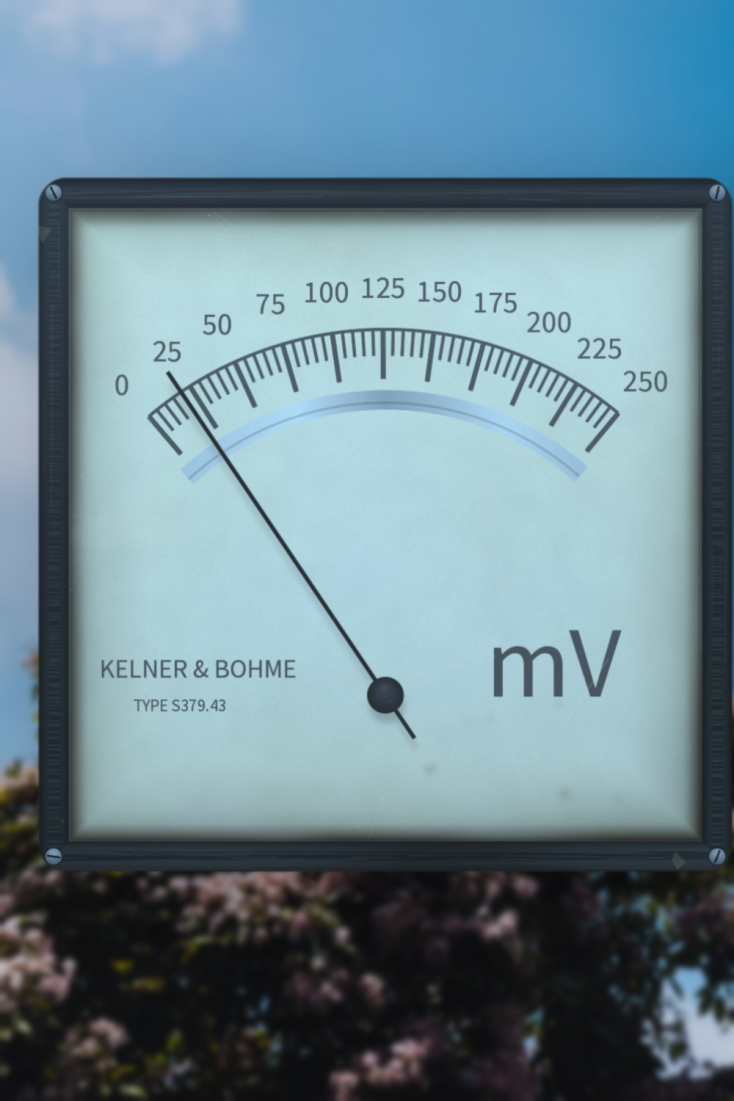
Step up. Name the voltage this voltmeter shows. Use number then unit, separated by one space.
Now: 20 mV
